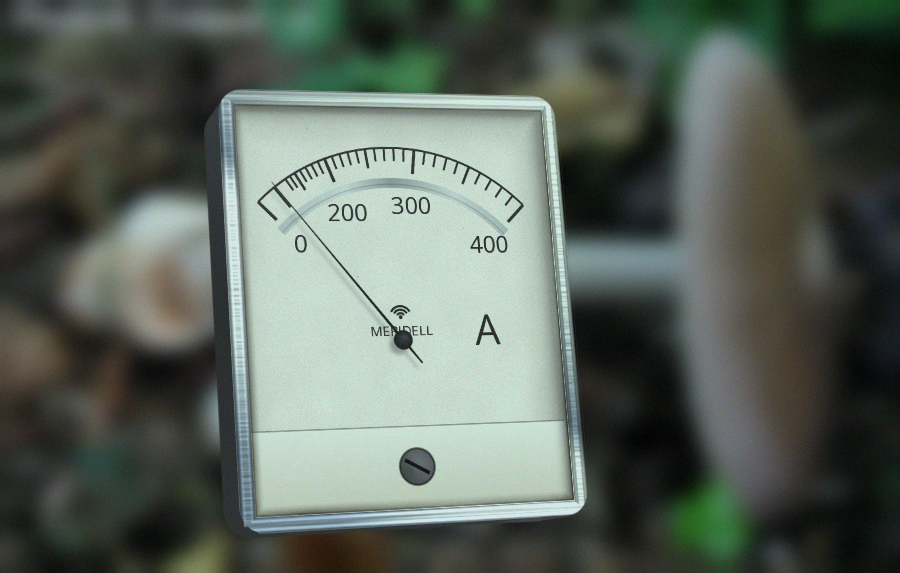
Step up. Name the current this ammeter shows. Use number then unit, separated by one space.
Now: 100 A
